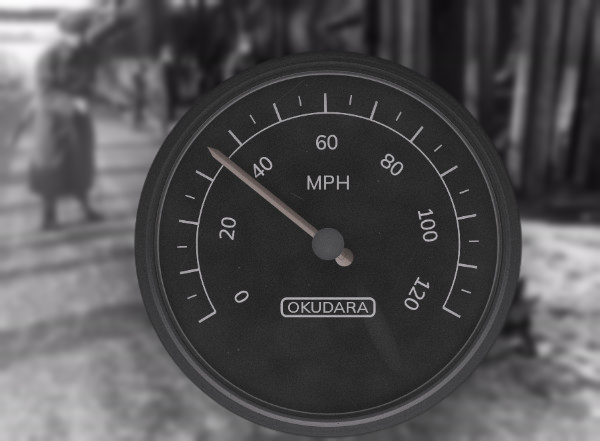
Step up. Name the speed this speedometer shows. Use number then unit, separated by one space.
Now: 35 mph
